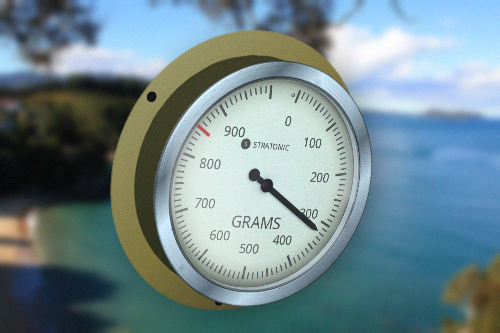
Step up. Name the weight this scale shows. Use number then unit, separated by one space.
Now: 320 g
